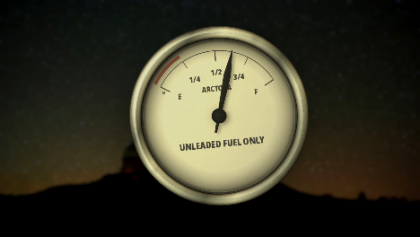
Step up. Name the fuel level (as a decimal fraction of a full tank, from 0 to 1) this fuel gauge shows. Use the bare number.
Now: 0.625
